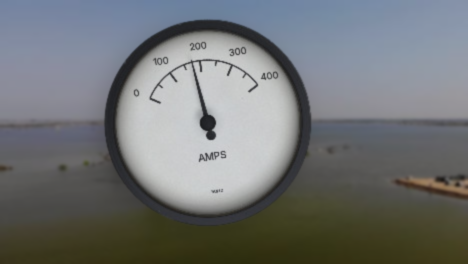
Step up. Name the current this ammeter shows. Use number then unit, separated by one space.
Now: 175 A
